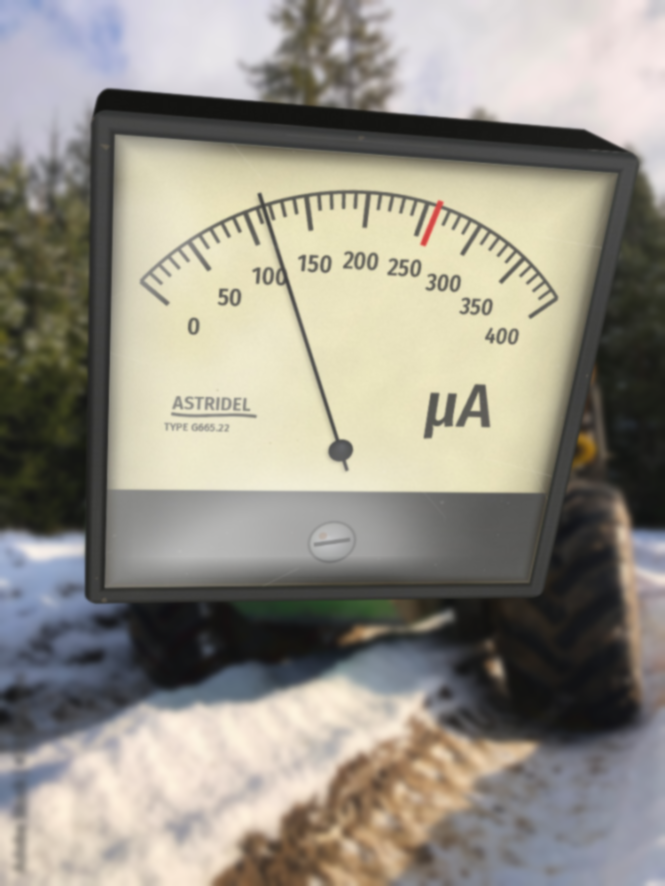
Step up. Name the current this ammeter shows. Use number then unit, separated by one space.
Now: 115 µA
